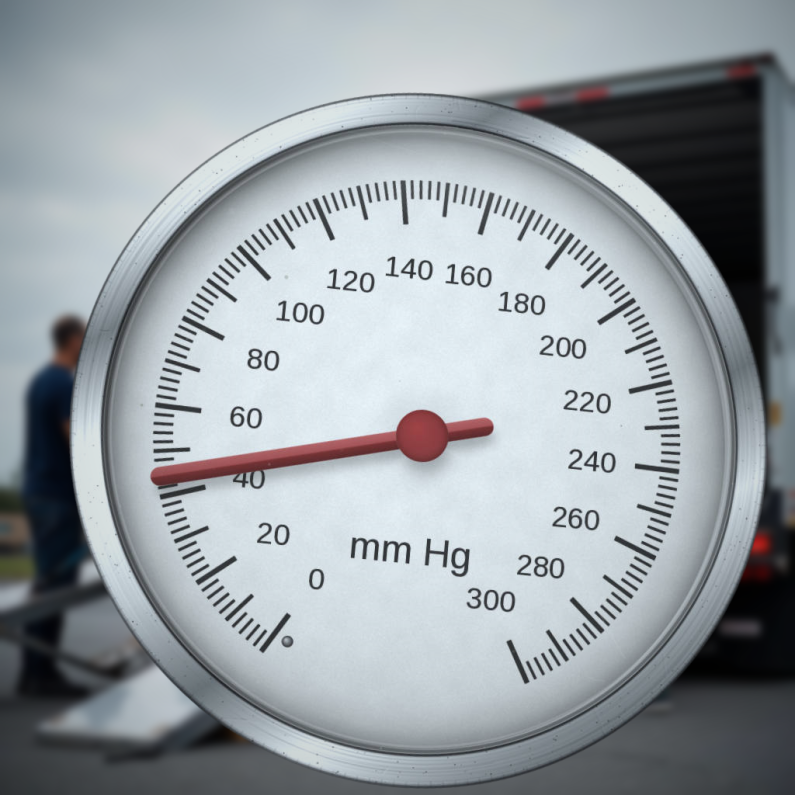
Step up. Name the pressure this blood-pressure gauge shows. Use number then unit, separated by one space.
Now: 44 mmHg
